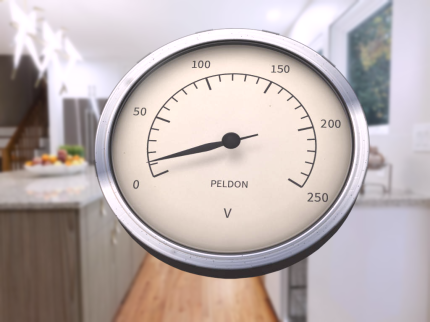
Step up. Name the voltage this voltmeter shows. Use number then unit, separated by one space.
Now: 10 V
